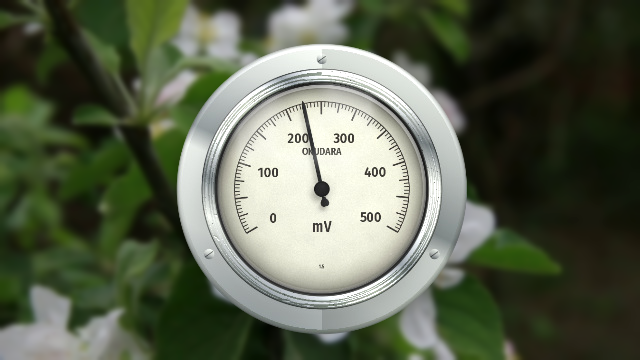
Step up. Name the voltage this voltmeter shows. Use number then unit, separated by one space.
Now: 225 mV
